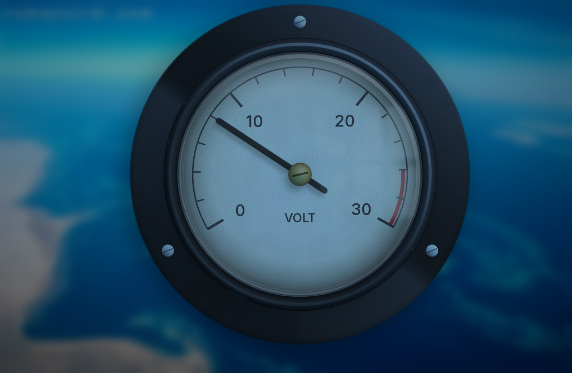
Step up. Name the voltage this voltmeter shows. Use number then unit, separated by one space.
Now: 8 V
